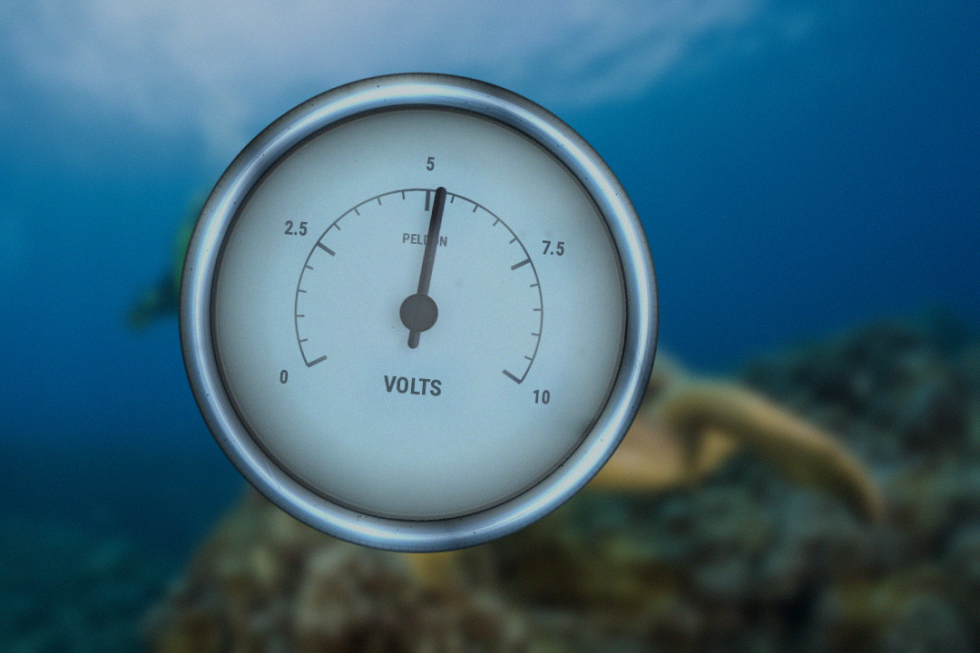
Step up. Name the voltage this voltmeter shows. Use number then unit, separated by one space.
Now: 5.25 V
